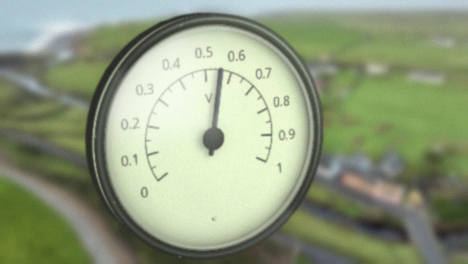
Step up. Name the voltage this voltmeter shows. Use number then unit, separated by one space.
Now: 0.55 V
